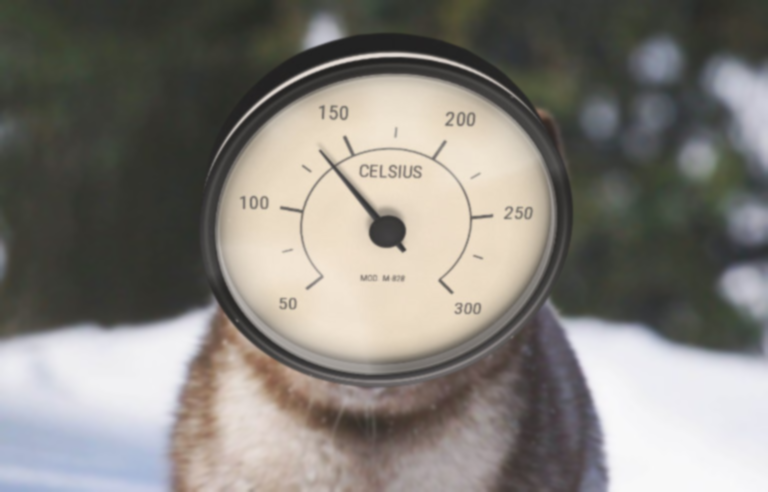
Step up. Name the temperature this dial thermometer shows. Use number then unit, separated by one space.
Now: 137.5 °C
